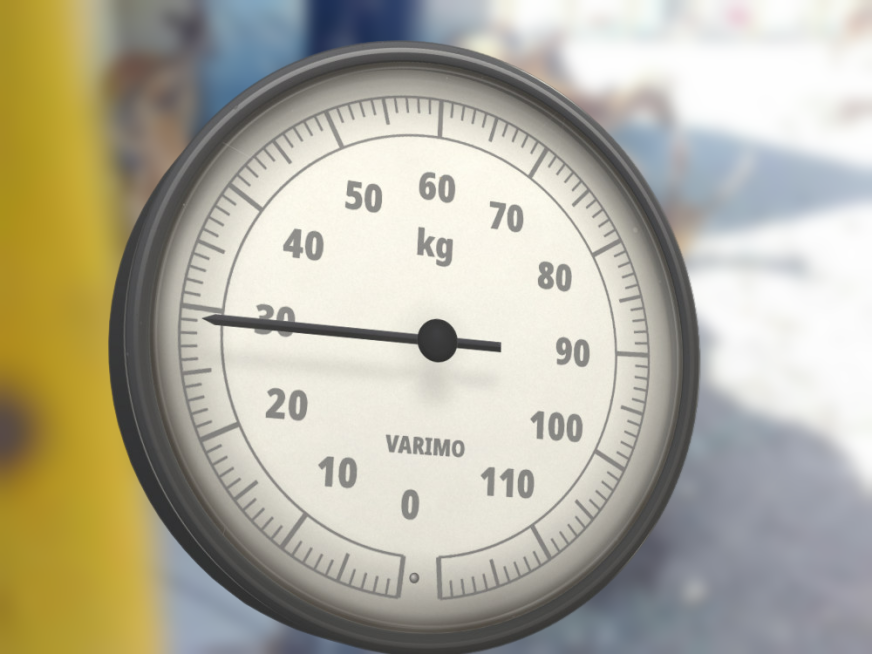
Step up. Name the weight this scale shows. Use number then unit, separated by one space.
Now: 29 kg
